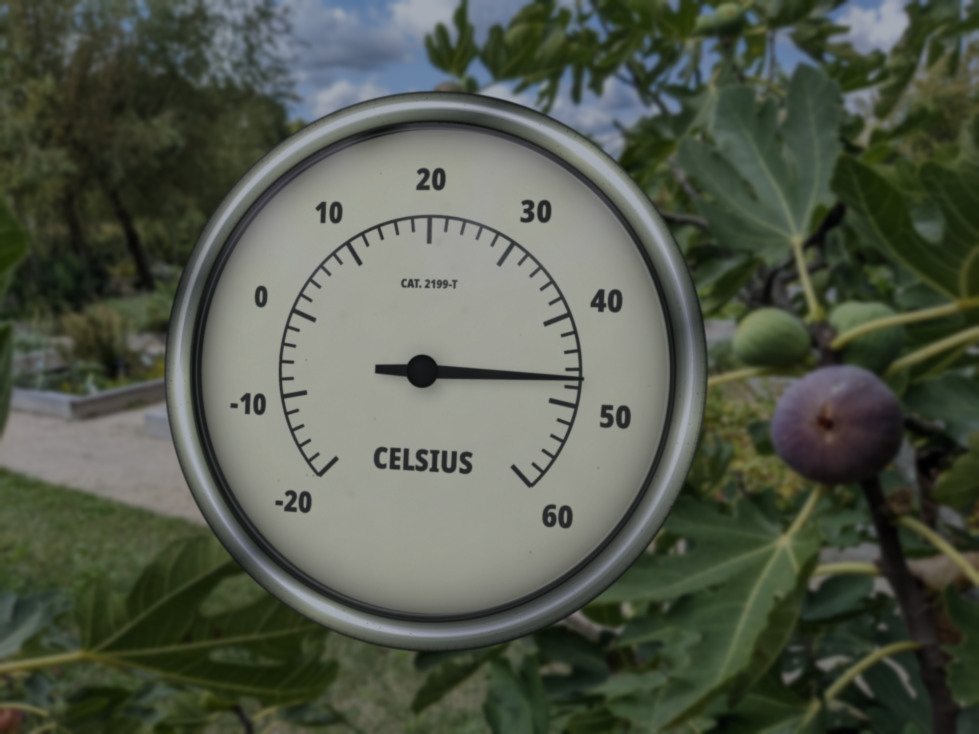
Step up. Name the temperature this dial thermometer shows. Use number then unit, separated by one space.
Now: 47 °C
